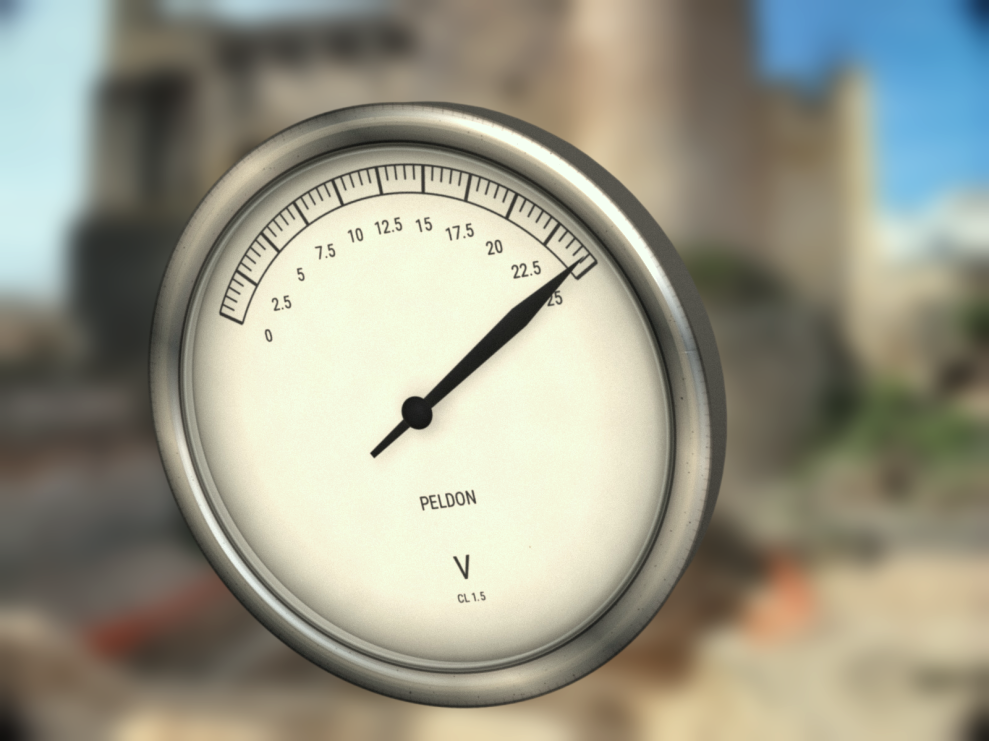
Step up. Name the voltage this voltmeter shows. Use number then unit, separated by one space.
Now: 24.5 V
